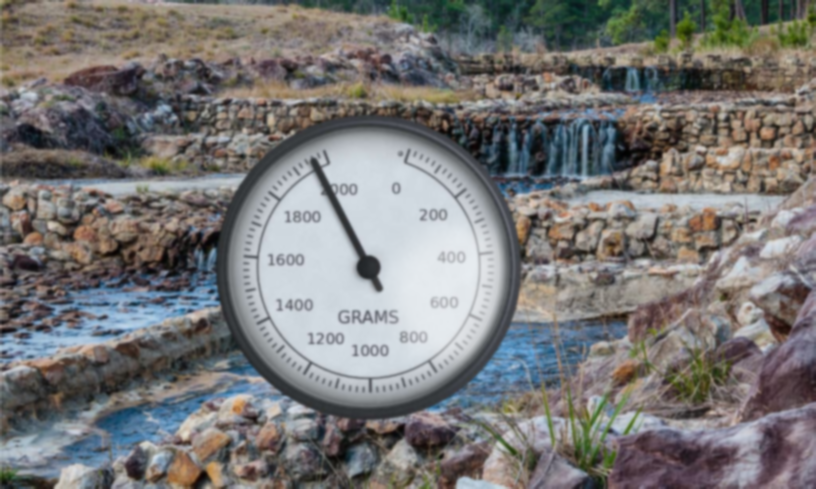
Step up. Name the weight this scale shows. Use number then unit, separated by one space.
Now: 1960 g
